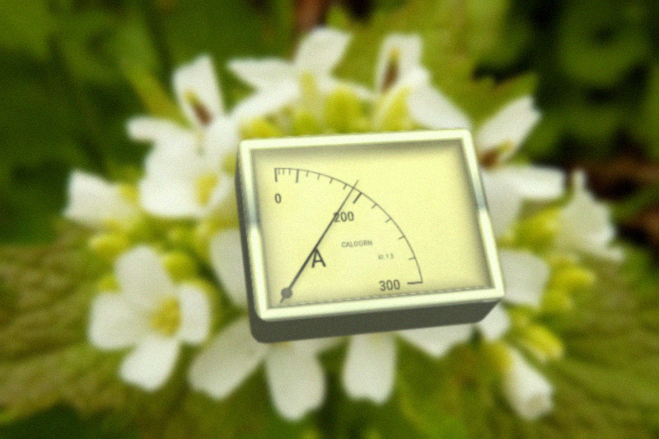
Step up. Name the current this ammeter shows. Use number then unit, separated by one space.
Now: 190 A
